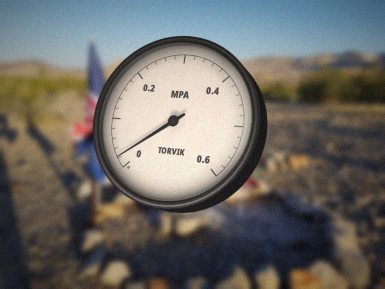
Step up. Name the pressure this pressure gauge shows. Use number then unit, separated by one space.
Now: 0.02 MPa
